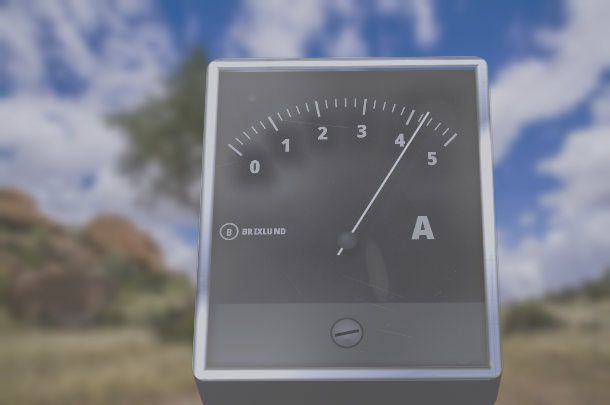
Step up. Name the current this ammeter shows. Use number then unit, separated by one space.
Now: 4.3 A
